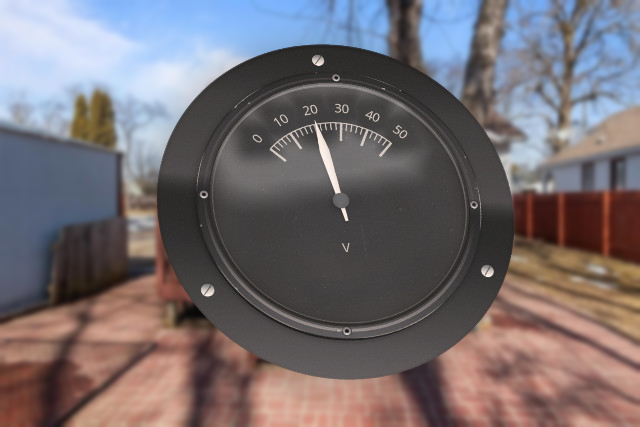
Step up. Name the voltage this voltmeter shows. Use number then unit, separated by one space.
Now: 20 V
